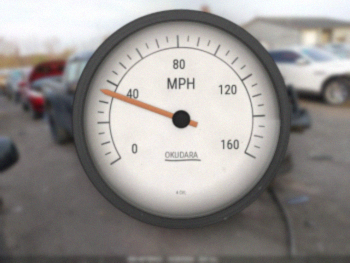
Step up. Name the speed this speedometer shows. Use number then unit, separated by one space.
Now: 35 mph
